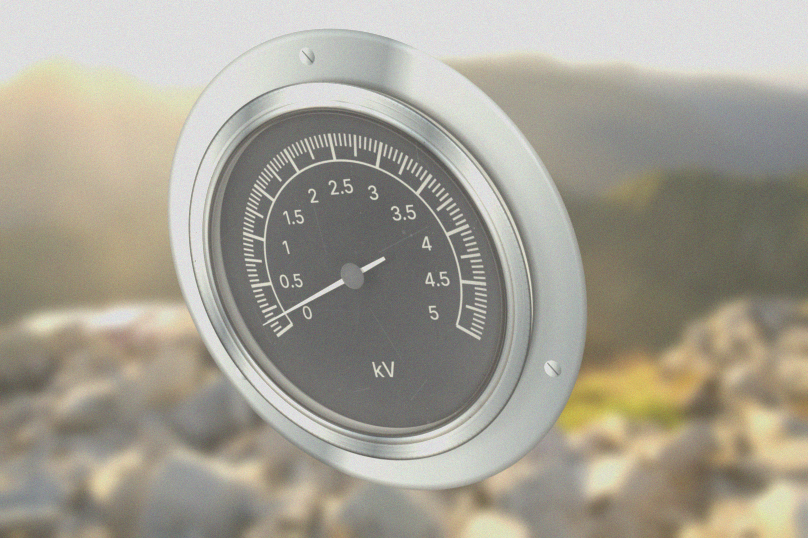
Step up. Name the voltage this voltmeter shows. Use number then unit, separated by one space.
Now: 0.15 kV
